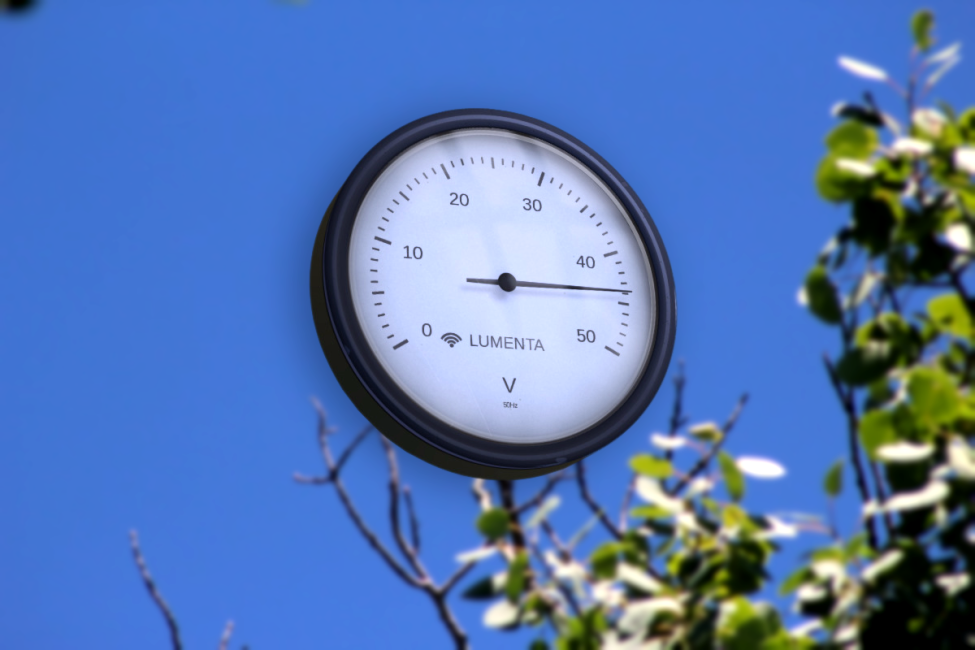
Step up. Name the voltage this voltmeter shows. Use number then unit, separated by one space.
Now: 44 V
